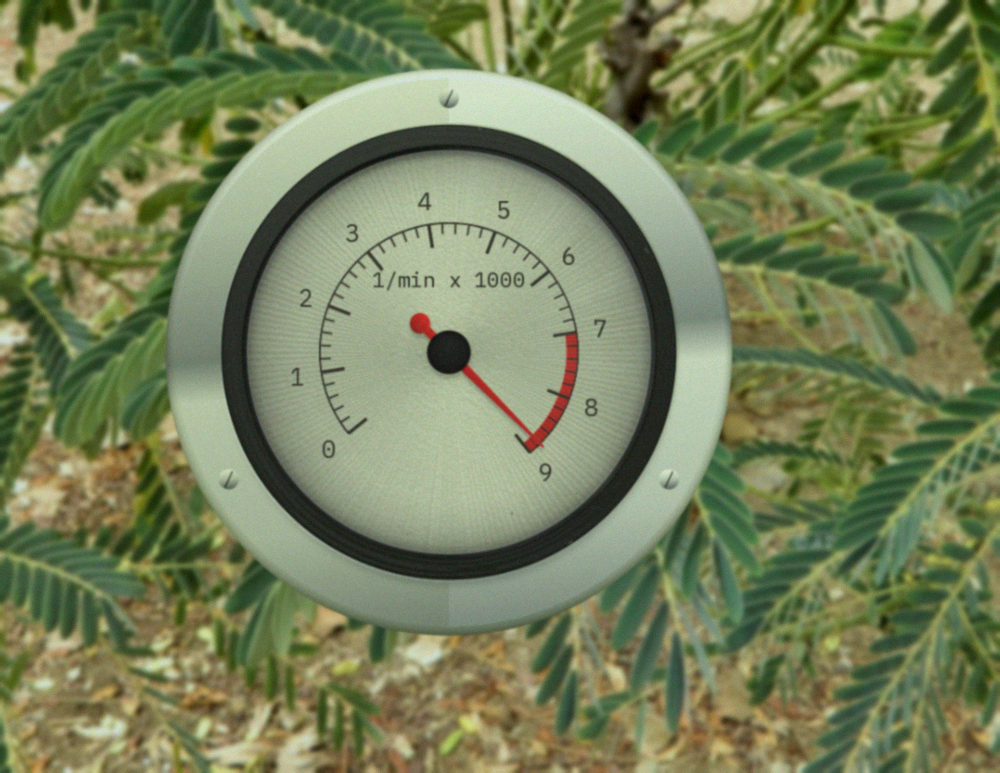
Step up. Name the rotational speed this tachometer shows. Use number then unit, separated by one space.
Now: 8800 rpm
